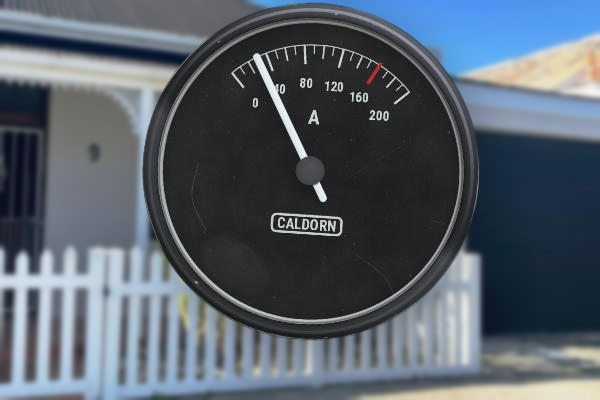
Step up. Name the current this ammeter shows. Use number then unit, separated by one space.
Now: 30 A
